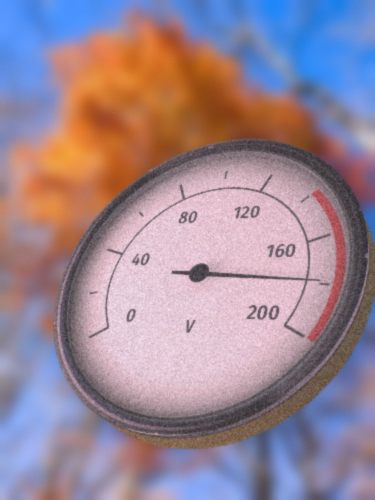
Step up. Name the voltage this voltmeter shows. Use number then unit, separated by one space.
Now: 180 V
